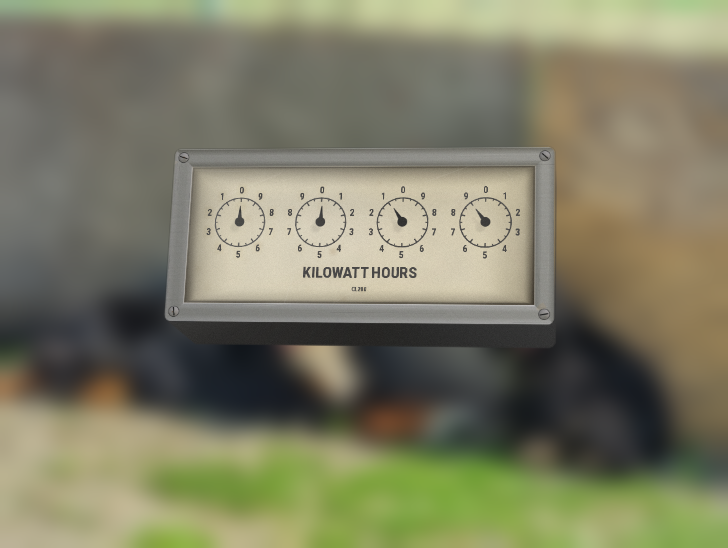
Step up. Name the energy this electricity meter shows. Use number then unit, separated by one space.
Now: 9 kWh
